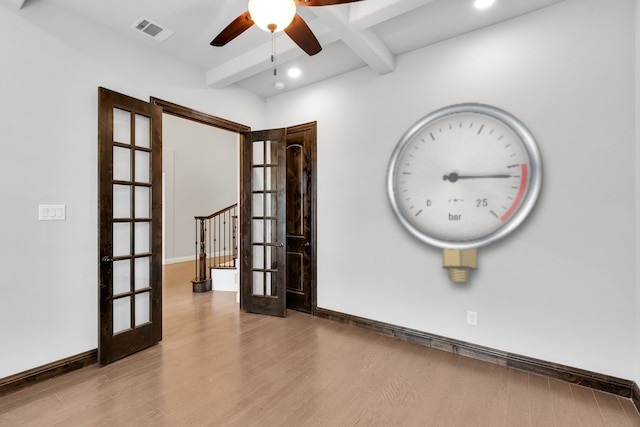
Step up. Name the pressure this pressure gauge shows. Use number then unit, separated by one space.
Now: 21 bar
